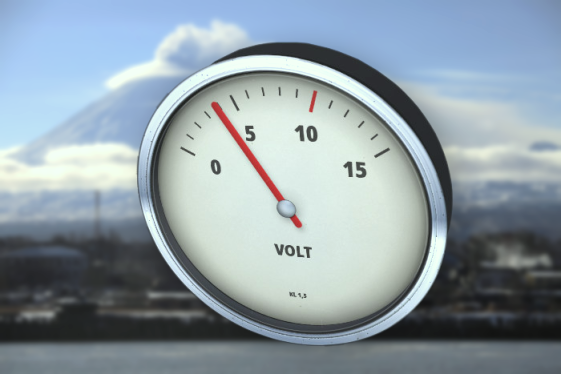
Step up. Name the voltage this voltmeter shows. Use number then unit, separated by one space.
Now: 4 V
